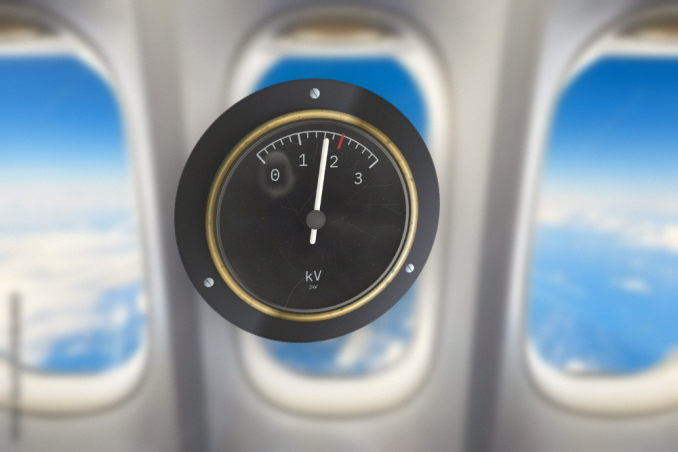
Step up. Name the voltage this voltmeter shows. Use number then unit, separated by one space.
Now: 1.6 kV
